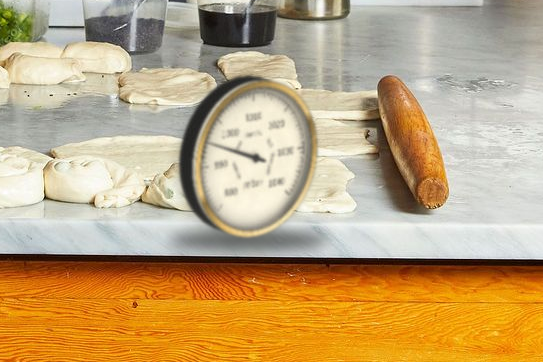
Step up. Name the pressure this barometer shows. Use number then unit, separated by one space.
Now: 995 mbar
